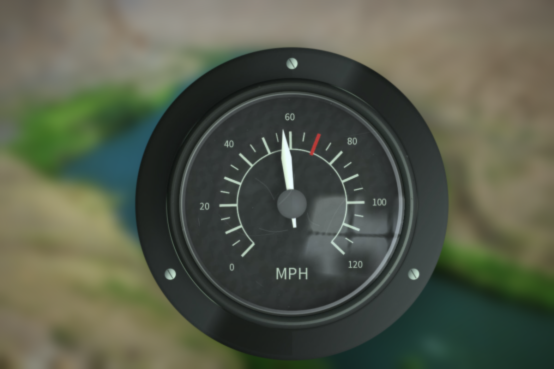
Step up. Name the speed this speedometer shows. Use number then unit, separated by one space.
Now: 57.5 mph
